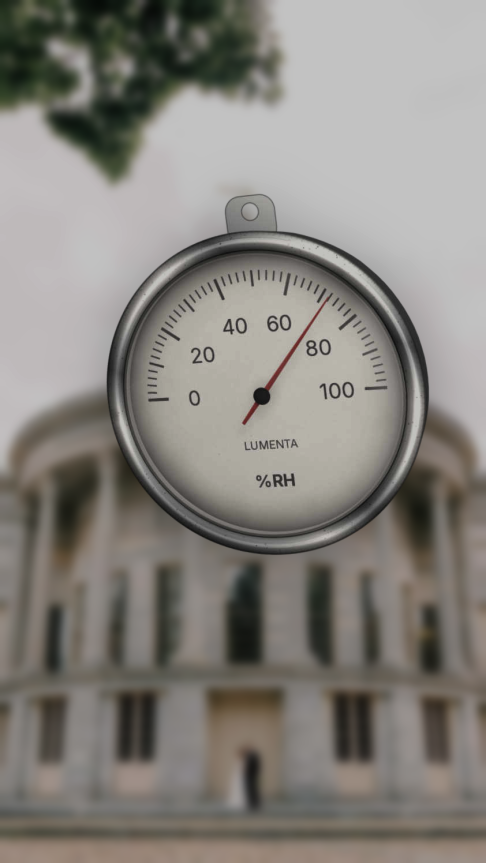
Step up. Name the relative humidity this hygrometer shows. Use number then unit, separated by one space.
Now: 72 %
